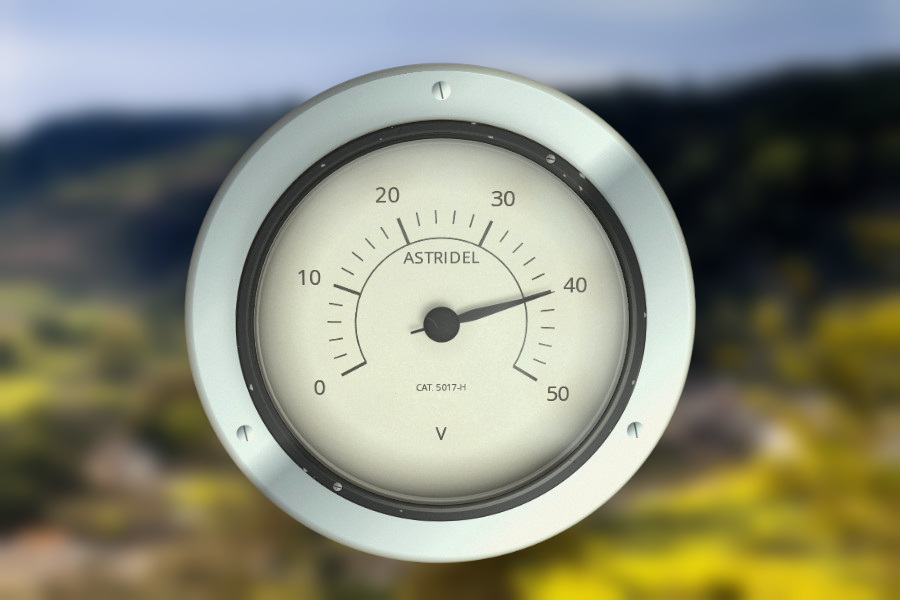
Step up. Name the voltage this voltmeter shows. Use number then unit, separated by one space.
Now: 40 V
